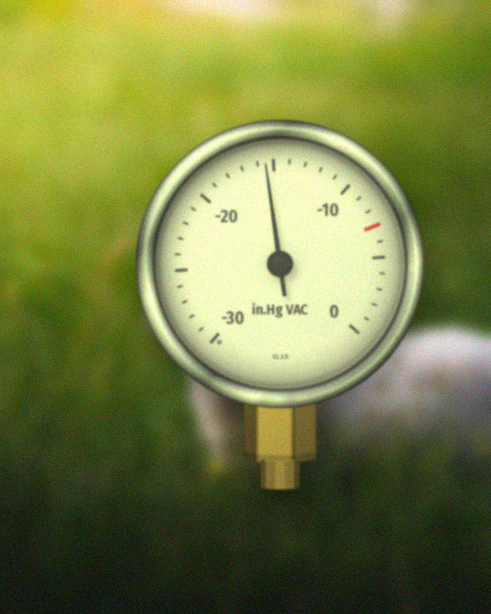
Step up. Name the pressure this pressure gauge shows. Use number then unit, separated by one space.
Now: -15.5 inHg
